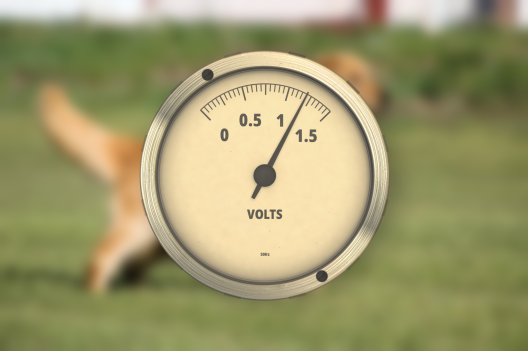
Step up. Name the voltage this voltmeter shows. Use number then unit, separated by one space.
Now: 1.2 V
